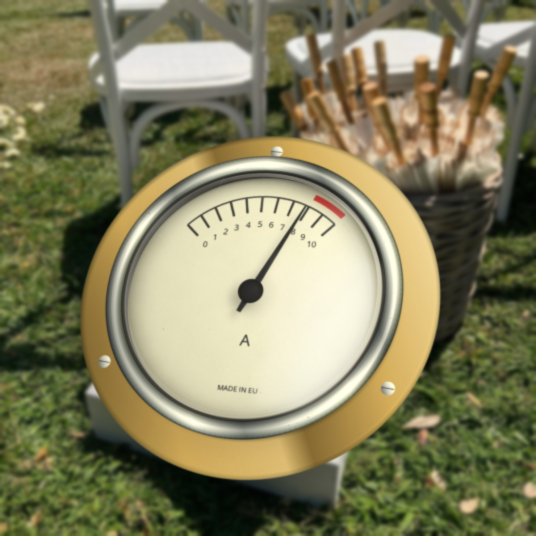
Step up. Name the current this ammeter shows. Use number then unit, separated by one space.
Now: 8 A
